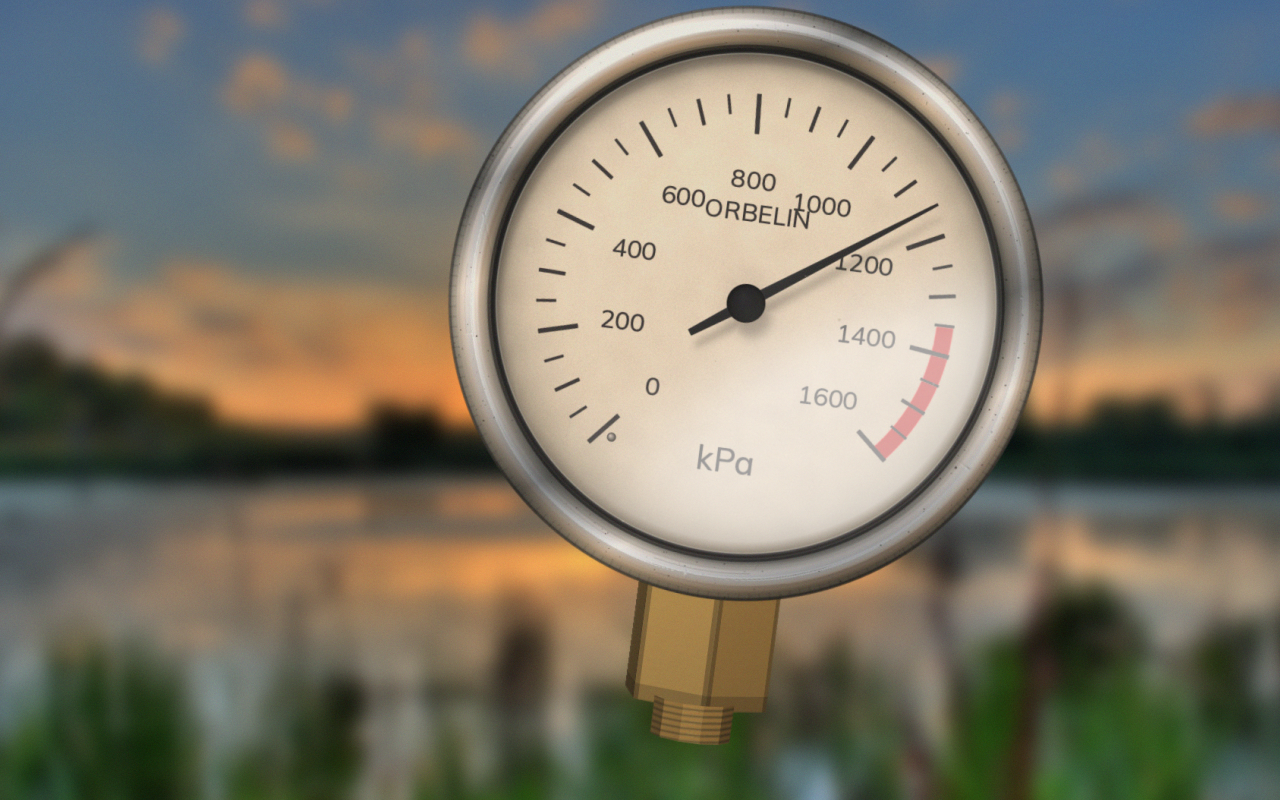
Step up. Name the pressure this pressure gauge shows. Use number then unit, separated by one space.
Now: 1150 kPa
